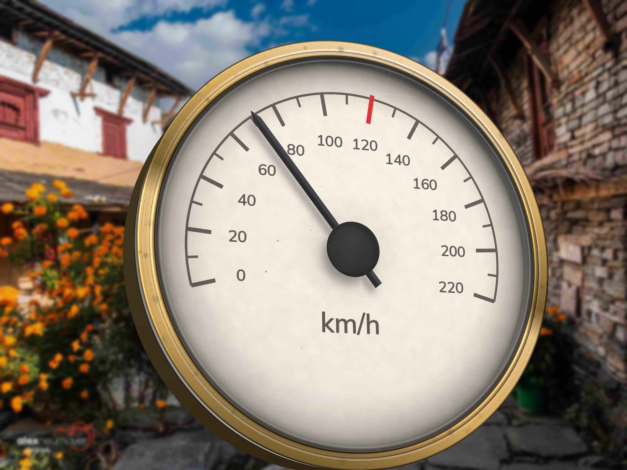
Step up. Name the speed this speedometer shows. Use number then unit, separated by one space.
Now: 70 km/h
